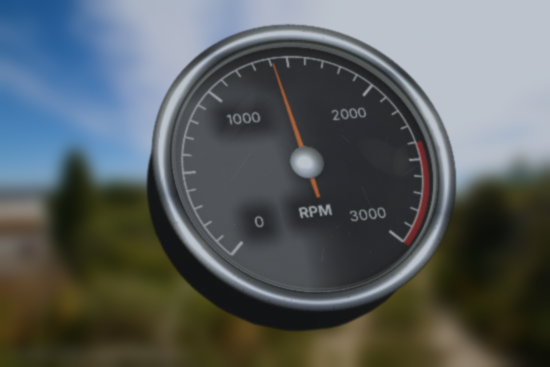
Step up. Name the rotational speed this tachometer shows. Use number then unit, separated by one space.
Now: 1400 rpm
